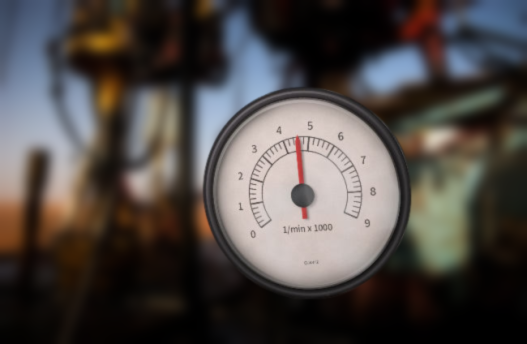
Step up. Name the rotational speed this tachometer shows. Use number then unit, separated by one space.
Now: 4600 rpm
